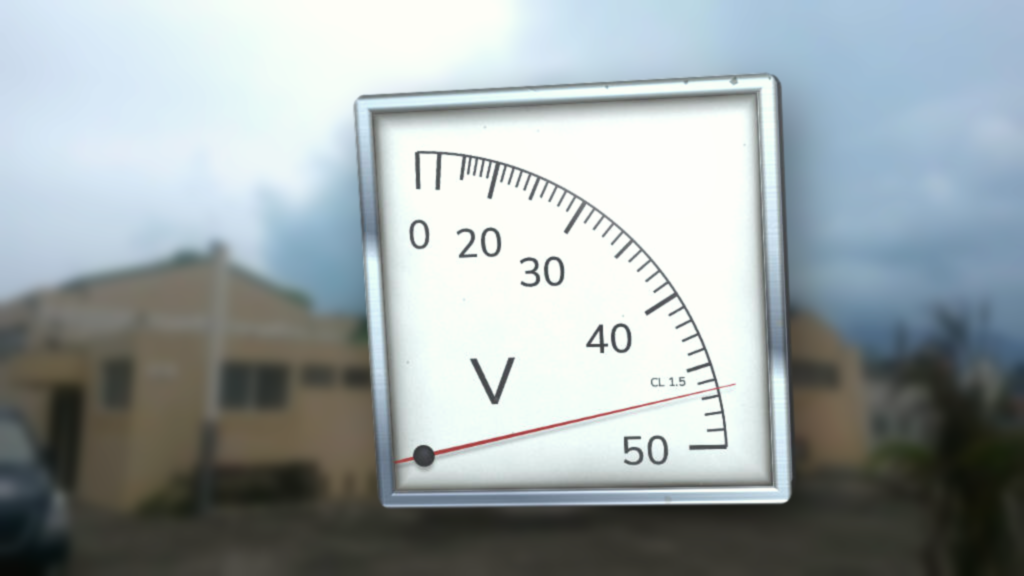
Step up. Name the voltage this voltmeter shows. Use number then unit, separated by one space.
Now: 46.5 V
